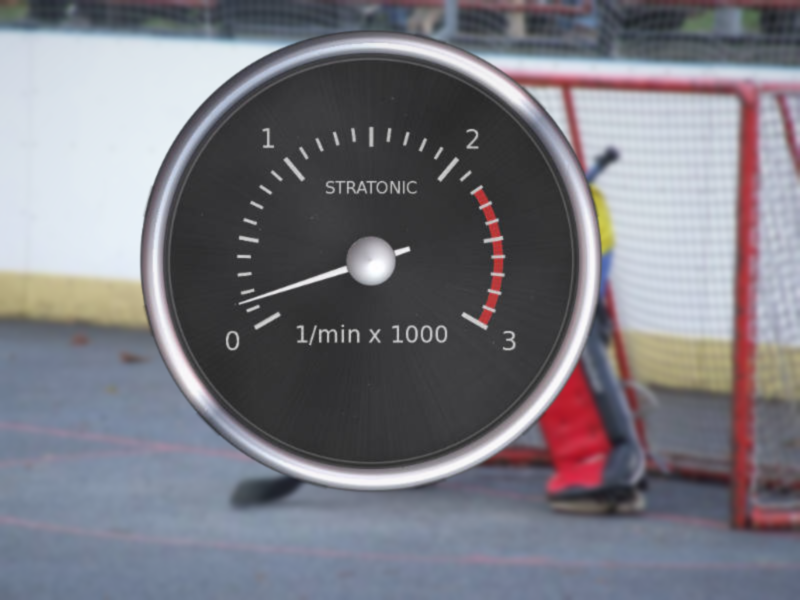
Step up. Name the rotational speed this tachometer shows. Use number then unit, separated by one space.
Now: 150 rpm
